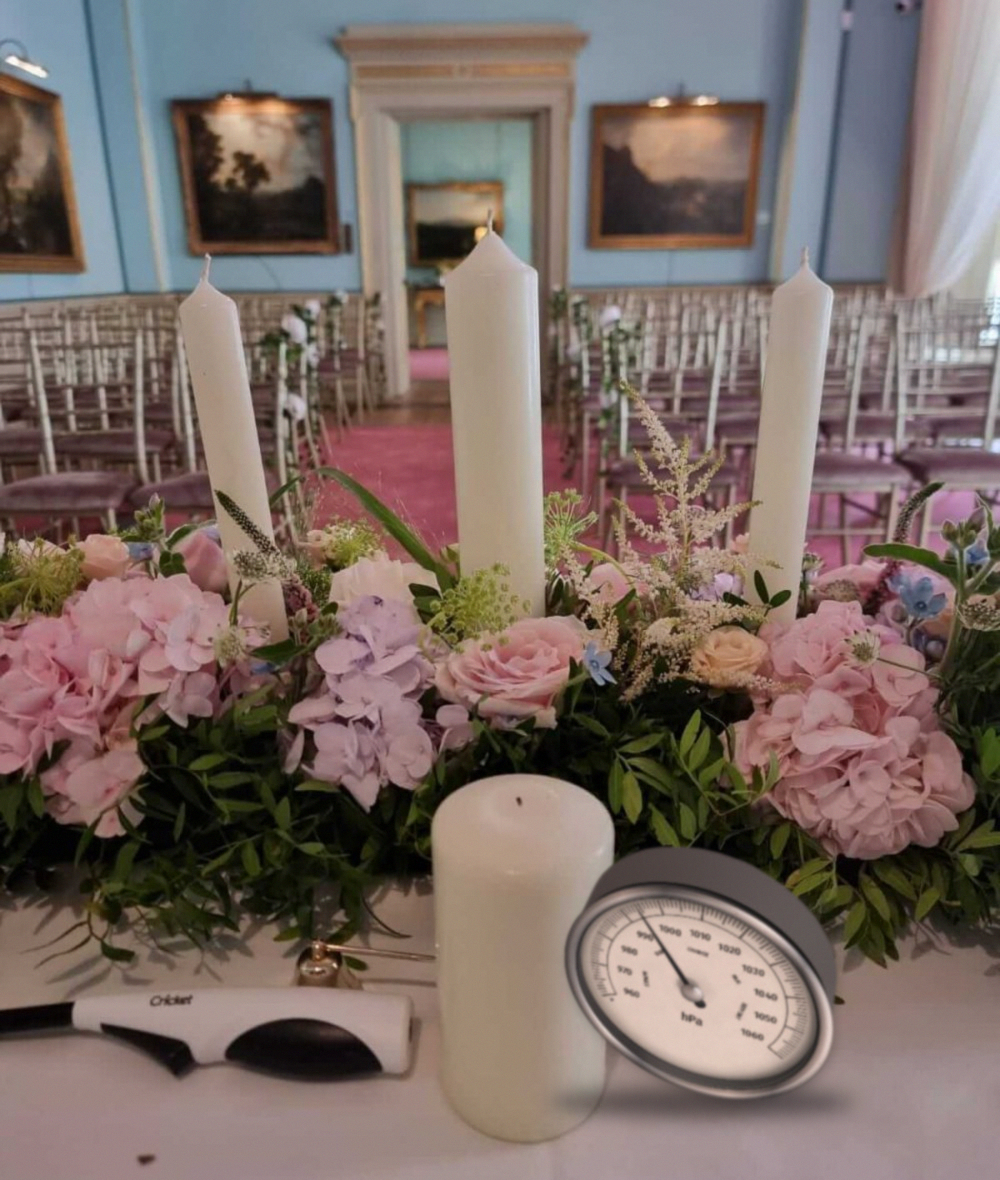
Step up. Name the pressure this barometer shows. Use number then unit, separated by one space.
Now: 995 hPa
